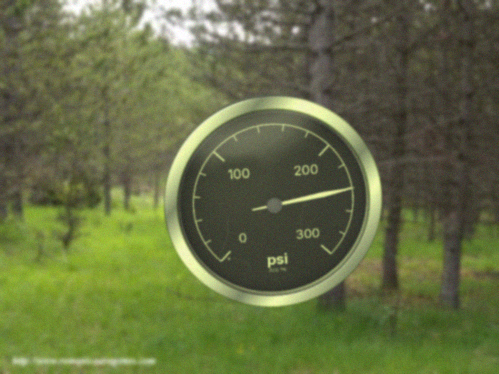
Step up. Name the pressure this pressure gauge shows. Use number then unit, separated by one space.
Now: 240 psi
